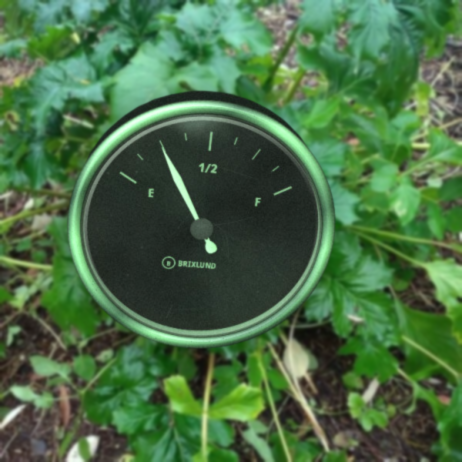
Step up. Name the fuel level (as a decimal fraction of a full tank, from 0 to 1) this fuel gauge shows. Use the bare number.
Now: 0.25
